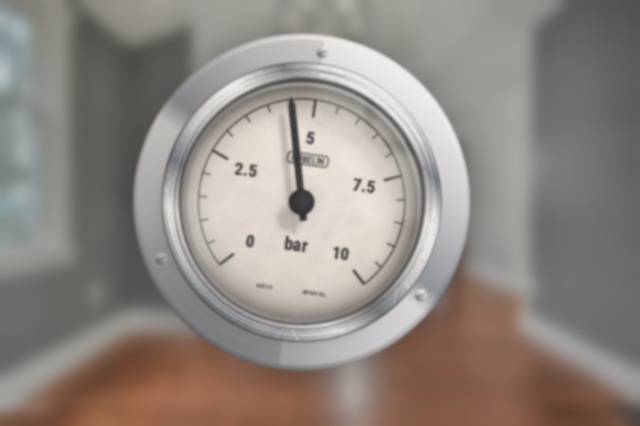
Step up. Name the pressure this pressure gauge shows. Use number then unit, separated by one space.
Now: 4.5 bar
